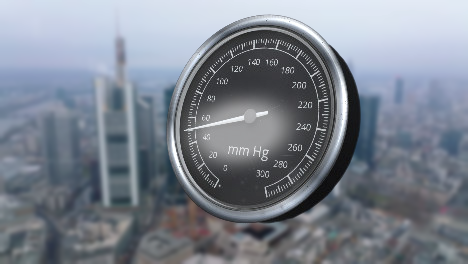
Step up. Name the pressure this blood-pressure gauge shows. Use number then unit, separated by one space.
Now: 50 mmHg
